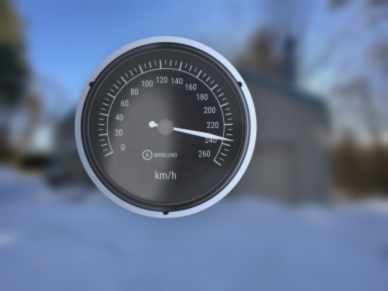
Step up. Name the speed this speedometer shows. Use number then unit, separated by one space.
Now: 235 km/h
